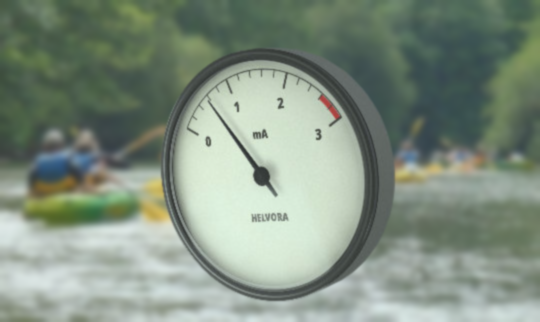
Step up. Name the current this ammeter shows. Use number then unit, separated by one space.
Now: 0.6 mA
